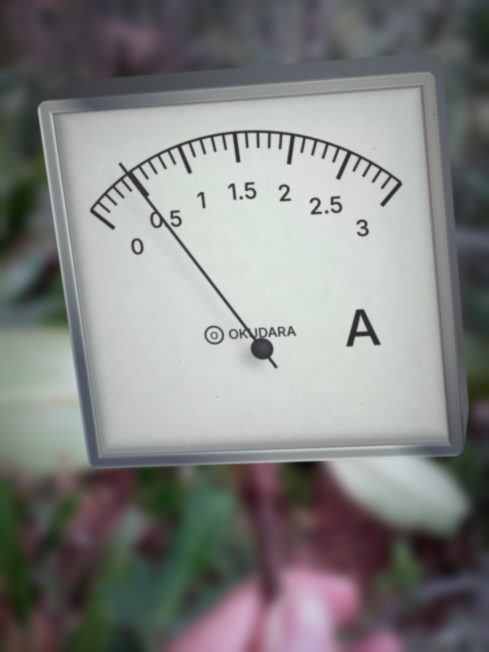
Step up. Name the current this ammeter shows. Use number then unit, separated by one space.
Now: 0.5 A
